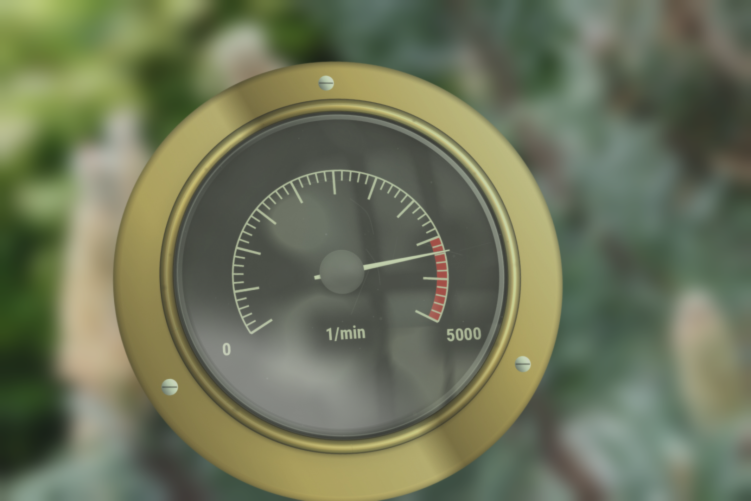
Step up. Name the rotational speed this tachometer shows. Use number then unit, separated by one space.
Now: 4200 rpm
